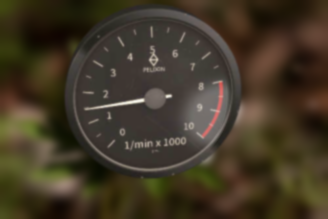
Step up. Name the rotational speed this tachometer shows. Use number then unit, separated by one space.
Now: 1500 rpm
